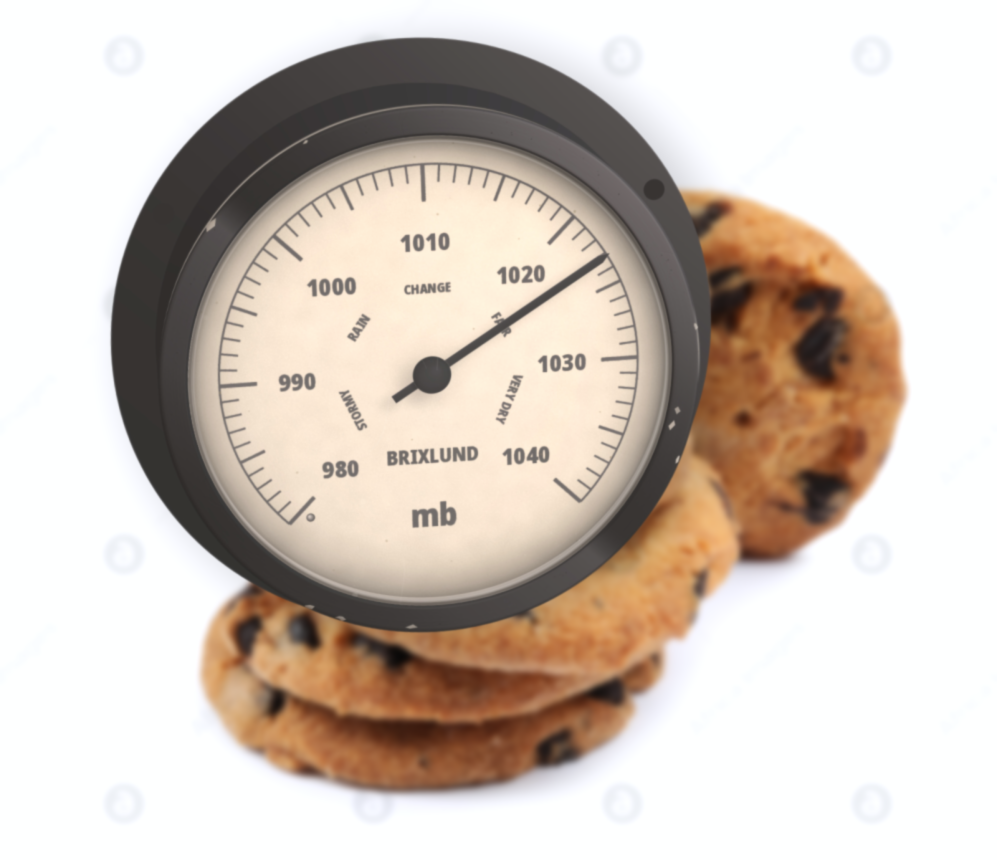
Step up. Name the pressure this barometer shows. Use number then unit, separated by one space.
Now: 1023 mbar
